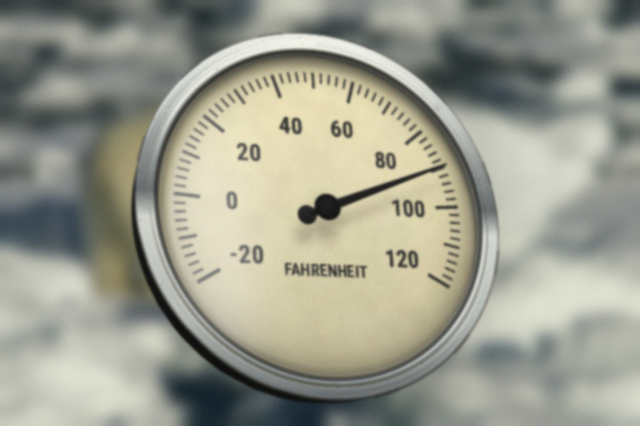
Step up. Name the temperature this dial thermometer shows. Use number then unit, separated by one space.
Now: 90 °F
